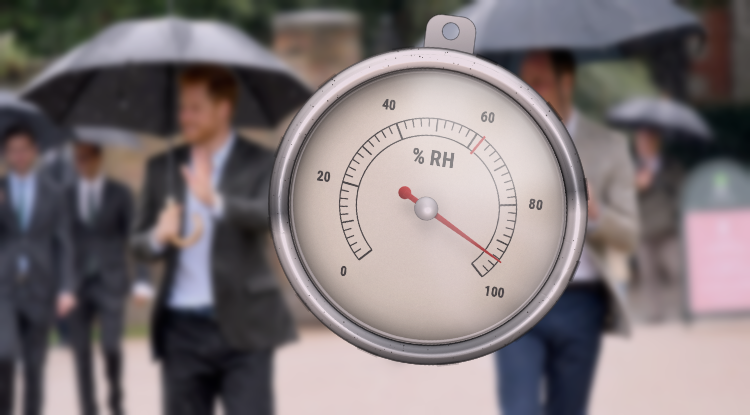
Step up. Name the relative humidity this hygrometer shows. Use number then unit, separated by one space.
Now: 94 %
